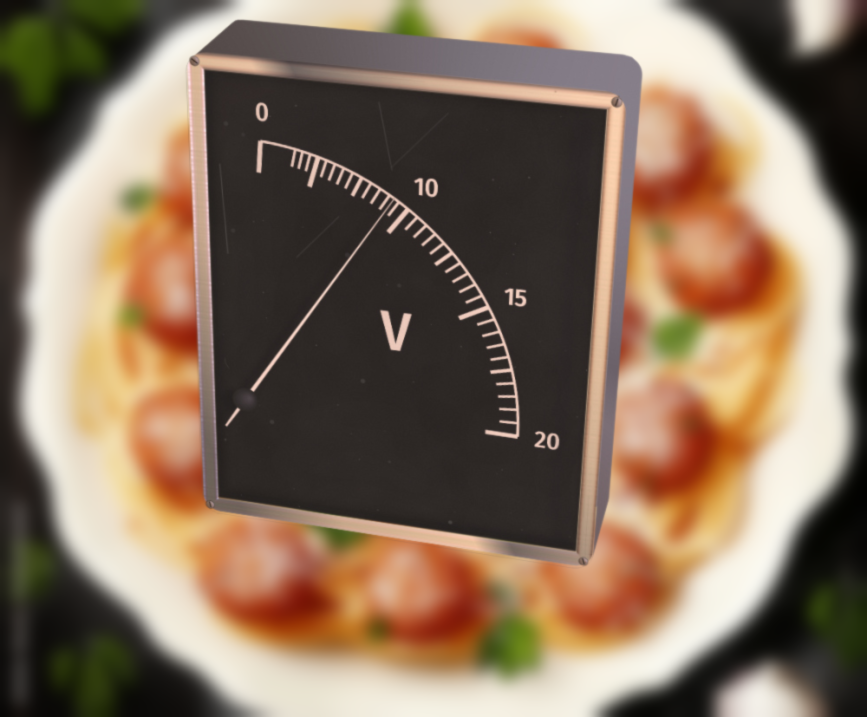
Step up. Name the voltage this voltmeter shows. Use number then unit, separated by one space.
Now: 9.25 V
